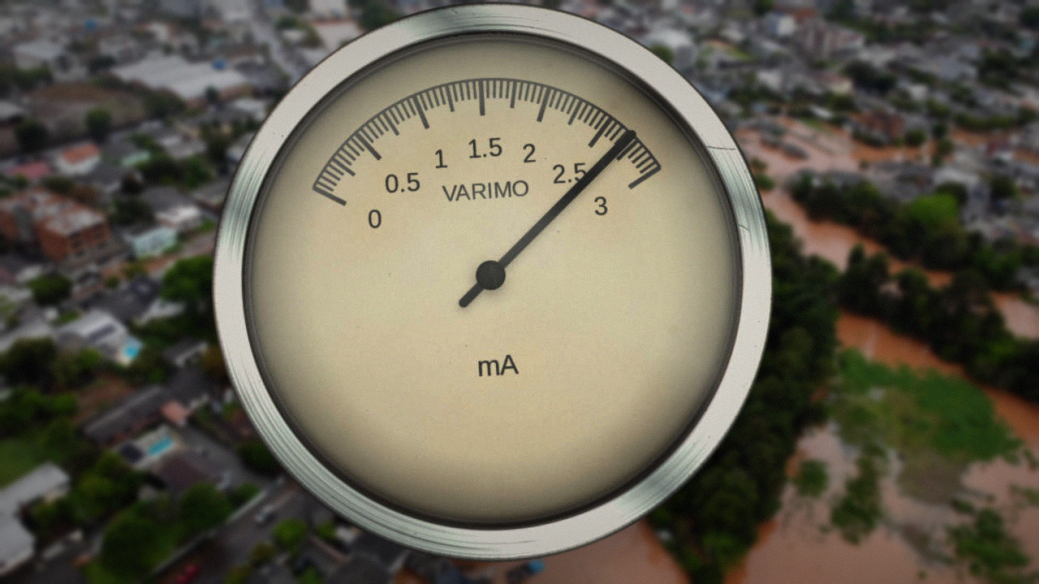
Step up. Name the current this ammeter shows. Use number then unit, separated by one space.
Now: 2.7 mA
